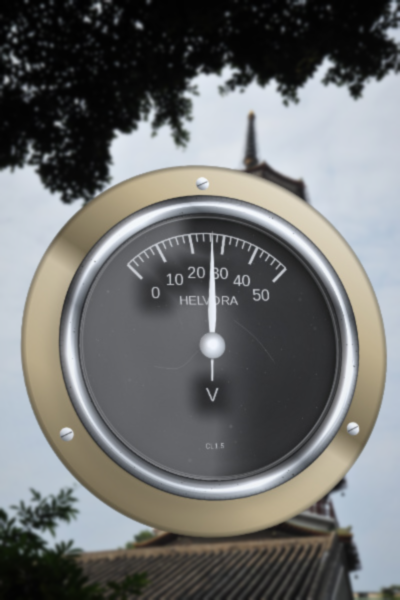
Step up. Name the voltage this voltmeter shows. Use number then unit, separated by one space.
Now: 26 V
